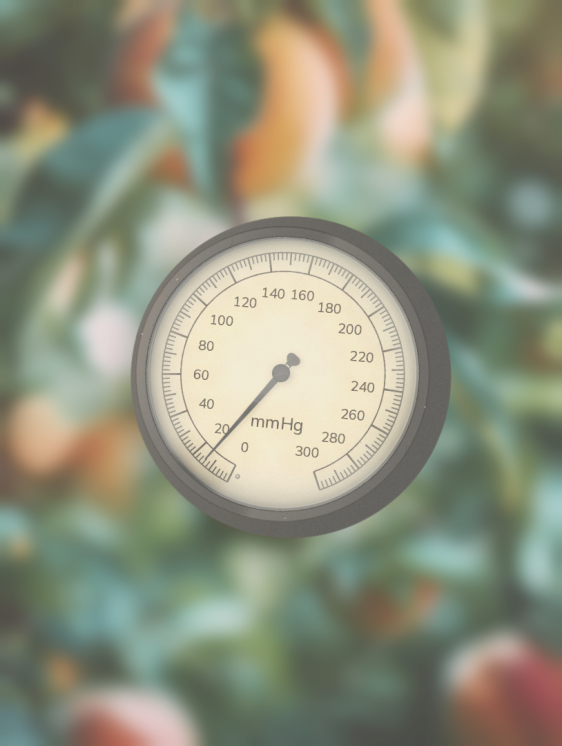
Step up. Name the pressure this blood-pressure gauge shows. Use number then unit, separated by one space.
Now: 14 mmHg
